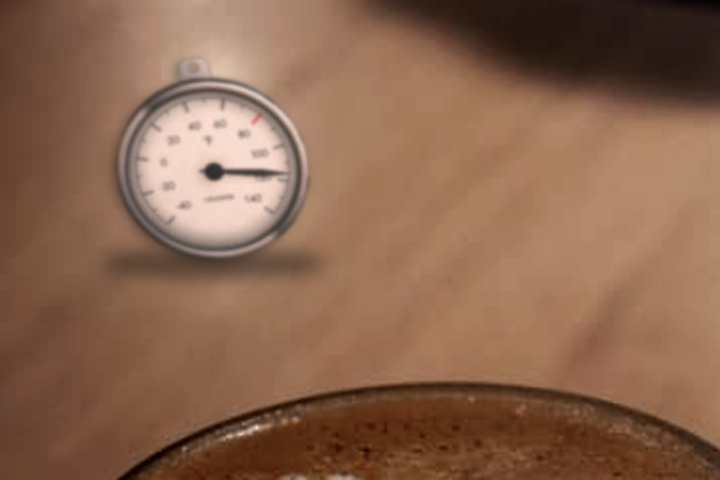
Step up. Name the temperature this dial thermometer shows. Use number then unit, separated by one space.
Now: 115 °F
